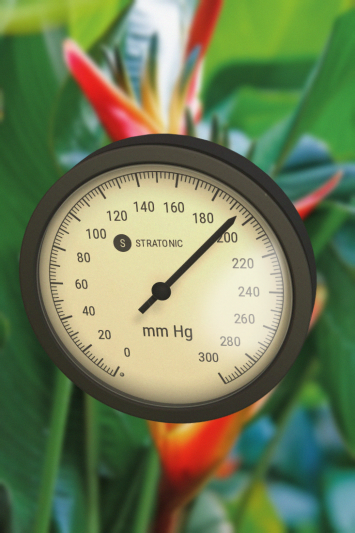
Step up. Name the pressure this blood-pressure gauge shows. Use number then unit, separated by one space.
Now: 194 mmHg
